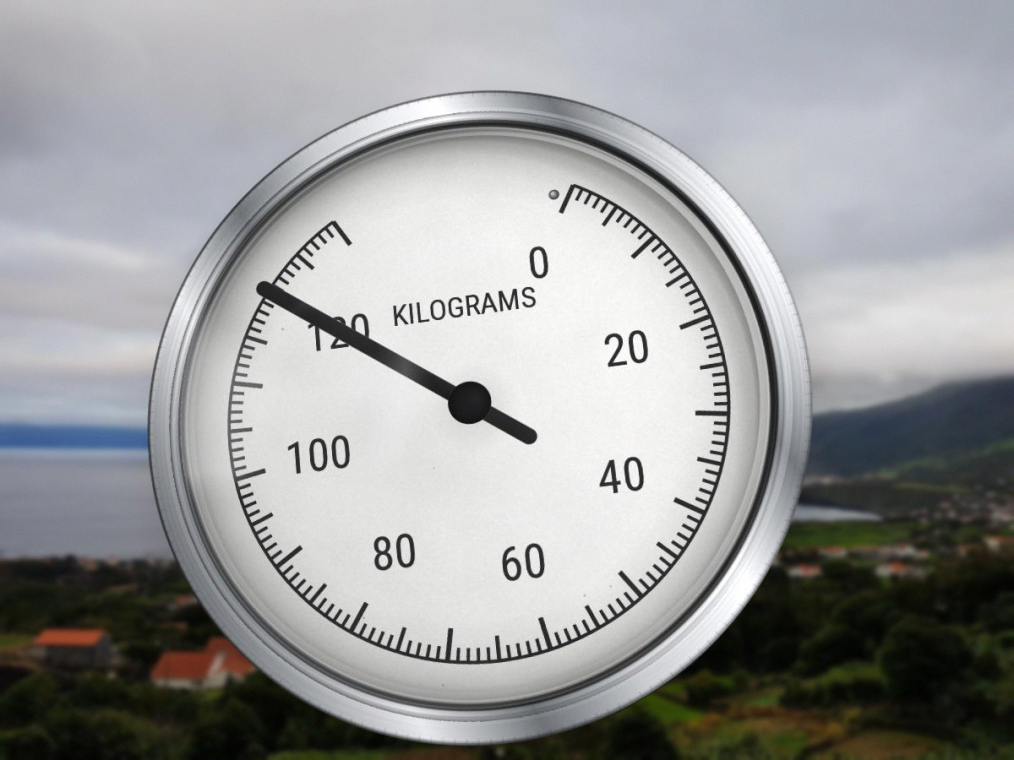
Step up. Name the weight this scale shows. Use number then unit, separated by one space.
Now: 120 kg
